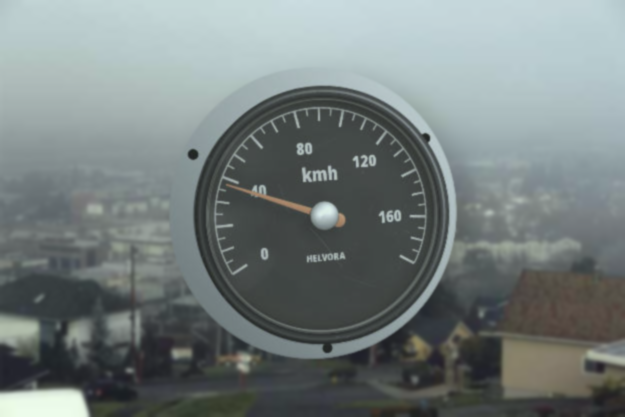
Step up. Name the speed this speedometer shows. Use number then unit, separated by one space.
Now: 37.5 km/h
